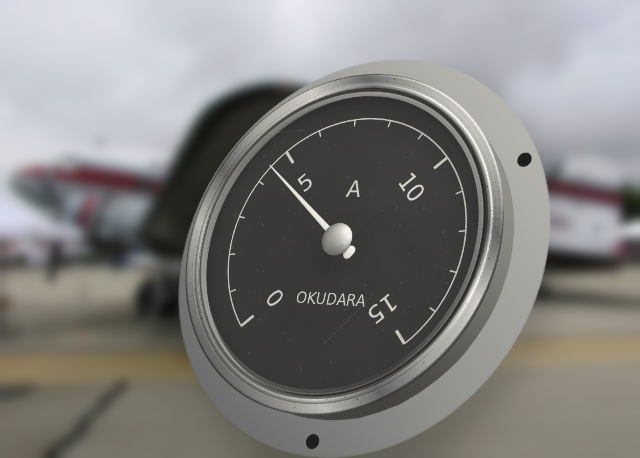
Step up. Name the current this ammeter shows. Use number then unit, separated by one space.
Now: 4.5 A
